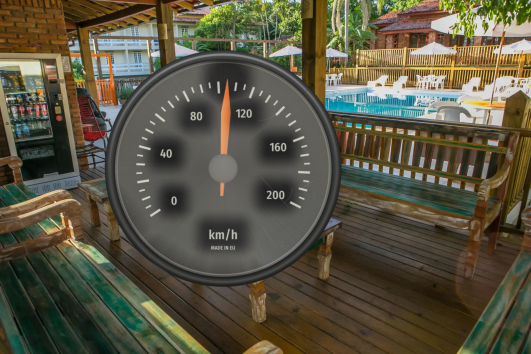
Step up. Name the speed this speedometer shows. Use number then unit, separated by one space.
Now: 105 km/h
